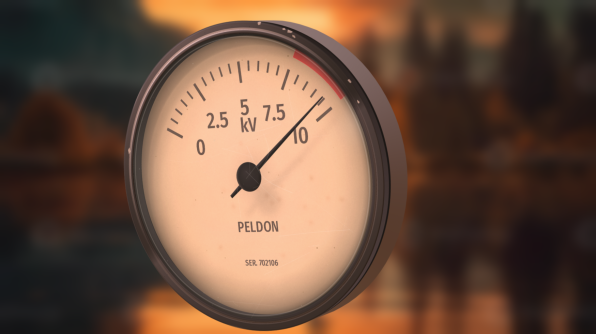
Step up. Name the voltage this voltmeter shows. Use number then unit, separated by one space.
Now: 9.5 kV
